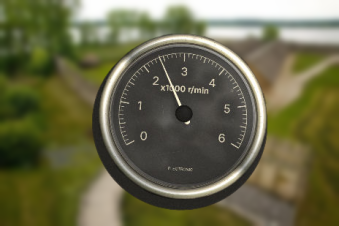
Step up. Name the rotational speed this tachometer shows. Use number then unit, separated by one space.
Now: 2400 rpm
